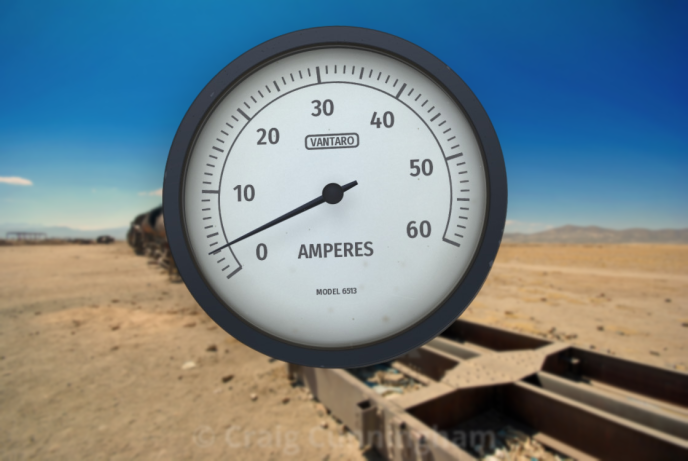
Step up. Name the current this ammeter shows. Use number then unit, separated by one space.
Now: 3 A
